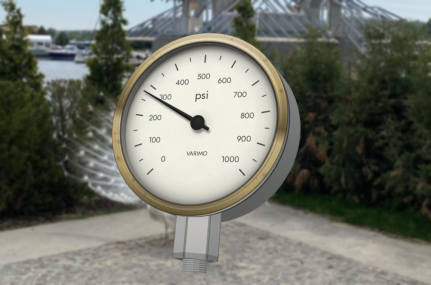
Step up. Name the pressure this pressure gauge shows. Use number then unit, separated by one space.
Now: 275 psi
